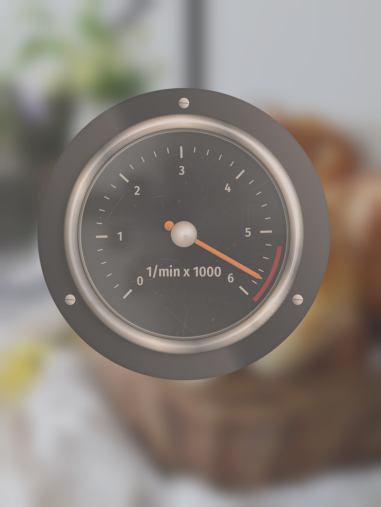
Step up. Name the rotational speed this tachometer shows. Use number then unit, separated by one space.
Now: 5700 rpm
